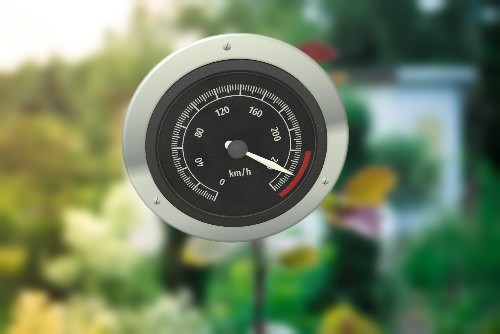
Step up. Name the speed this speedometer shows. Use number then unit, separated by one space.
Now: 240 km/h
